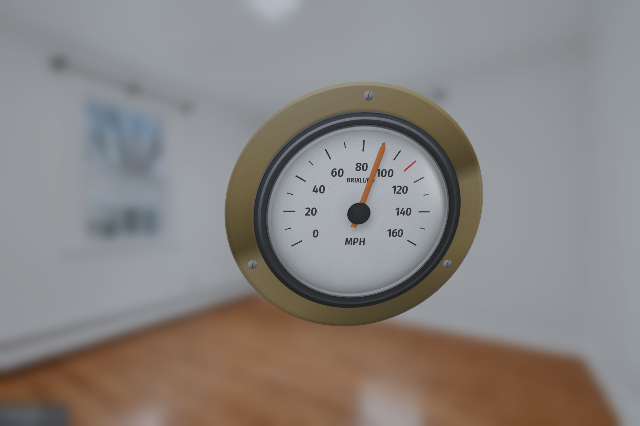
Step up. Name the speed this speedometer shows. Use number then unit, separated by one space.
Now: 90 mph
